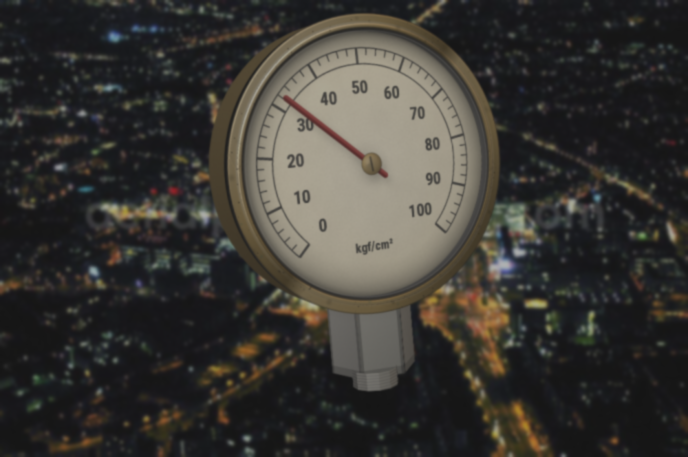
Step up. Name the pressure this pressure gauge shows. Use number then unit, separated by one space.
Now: 32 kg/cm²
